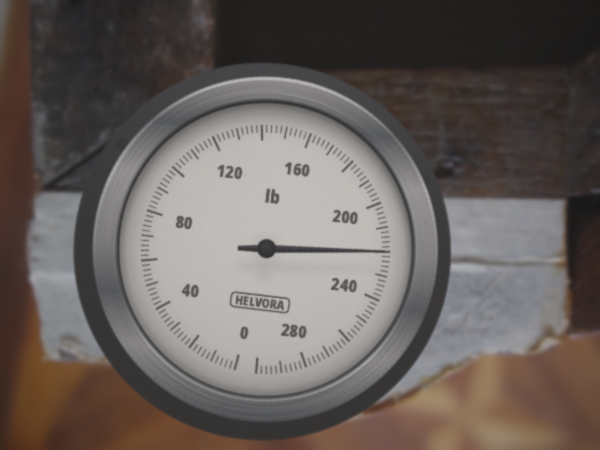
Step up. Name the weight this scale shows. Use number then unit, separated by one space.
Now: 220 lb
